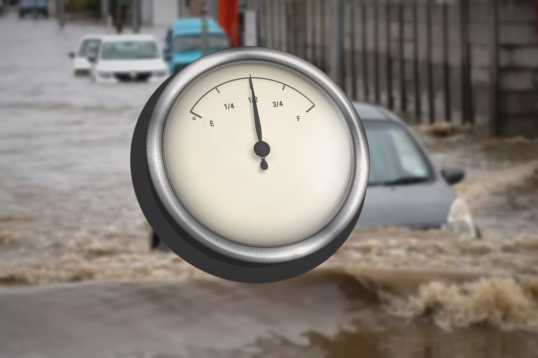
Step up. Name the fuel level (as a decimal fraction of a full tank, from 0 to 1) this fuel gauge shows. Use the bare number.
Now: 0.5
